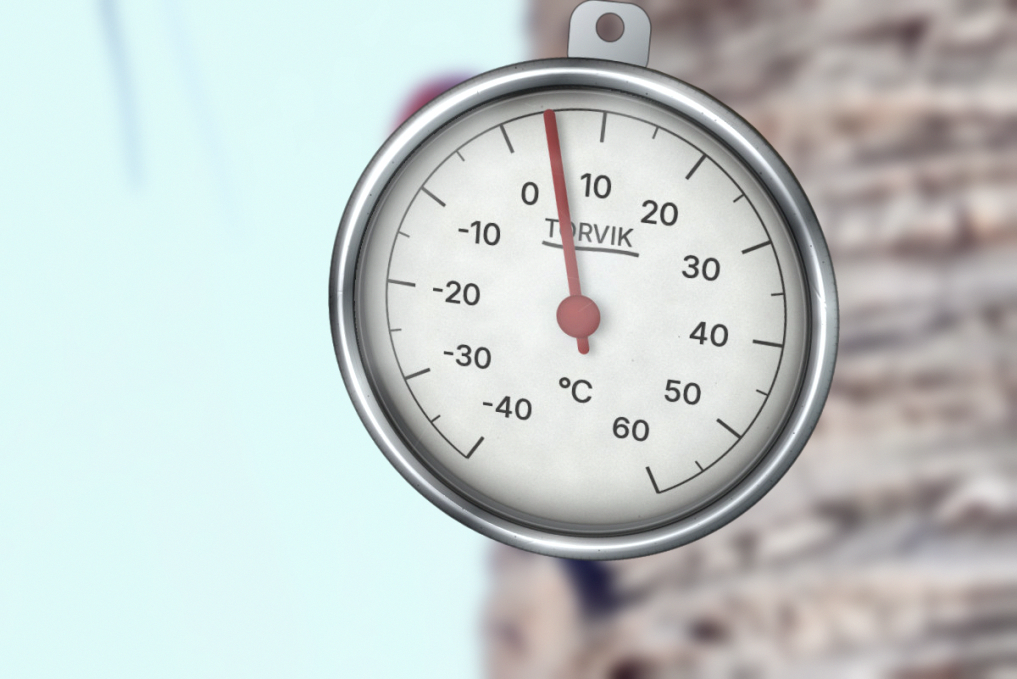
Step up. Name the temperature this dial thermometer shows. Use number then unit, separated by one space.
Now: 5 °C
